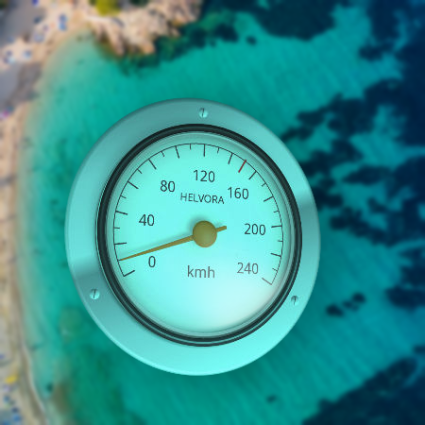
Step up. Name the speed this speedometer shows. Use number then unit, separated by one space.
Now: 10 km/h
